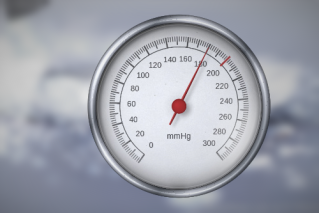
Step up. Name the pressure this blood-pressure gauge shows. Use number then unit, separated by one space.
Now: 180 mmHg
